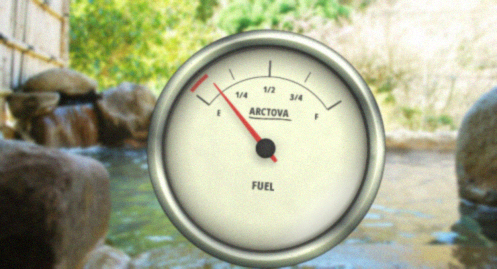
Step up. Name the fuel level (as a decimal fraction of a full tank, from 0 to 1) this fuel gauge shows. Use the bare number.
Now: 0.125
